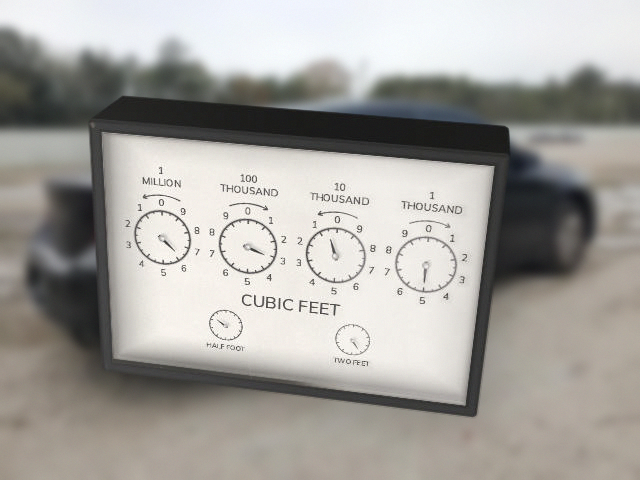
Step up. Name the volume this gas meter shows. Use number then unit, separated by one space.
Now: 630500 ft³
